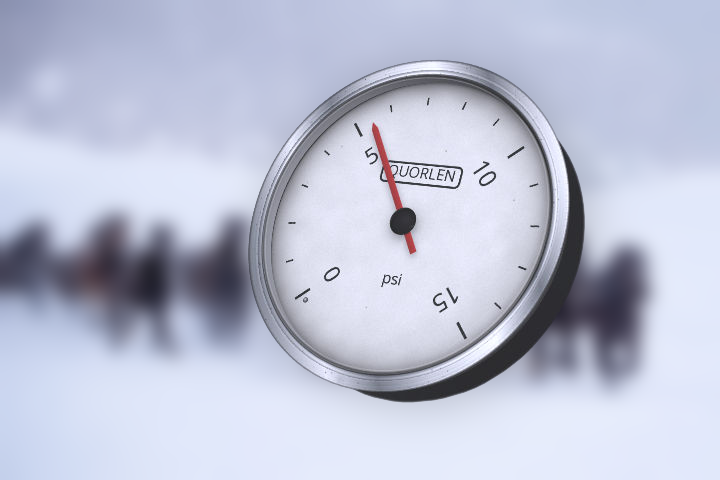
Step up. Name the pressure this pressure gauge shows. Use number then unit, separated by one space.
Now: 5.5 psi
